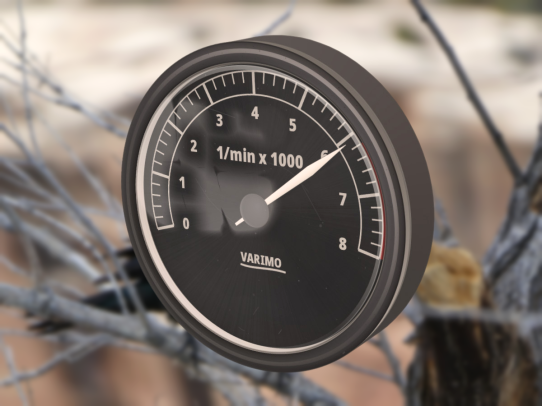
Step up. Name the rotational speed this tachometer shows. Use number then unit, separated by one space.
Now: 6100 rpm
